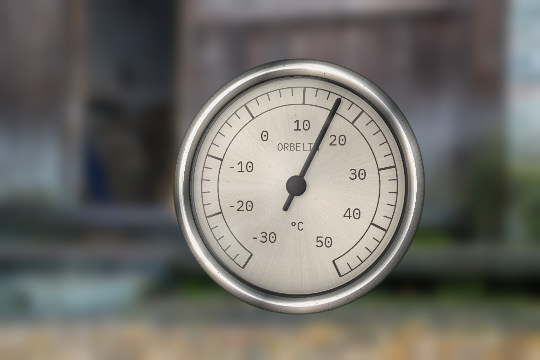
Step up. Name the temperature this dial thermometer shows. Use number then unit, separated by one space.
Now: 16 °C
